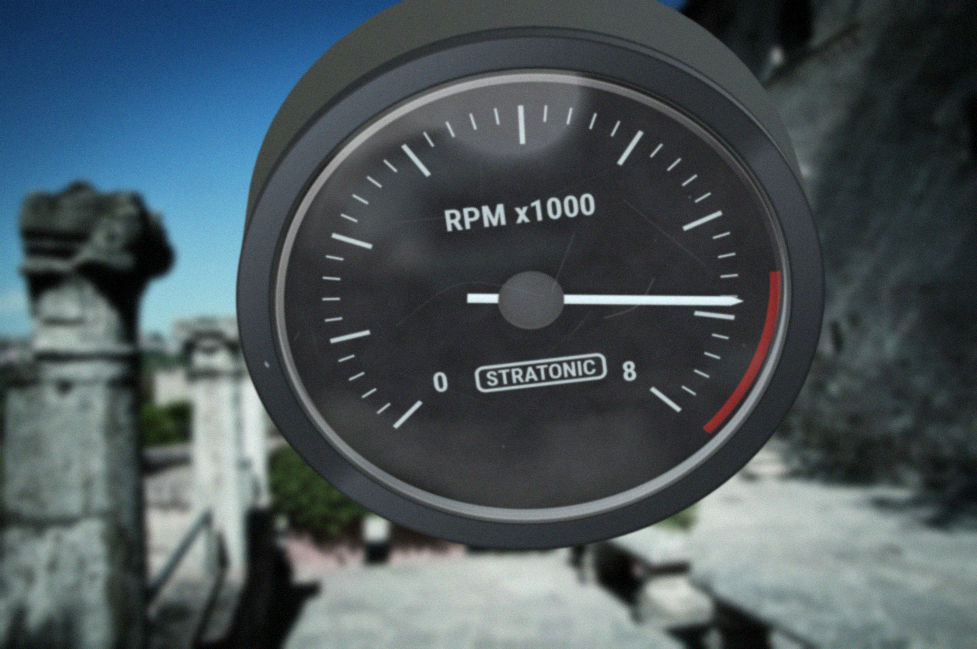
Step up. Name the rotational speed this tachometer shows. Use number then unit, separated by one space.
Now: 6800 rpm
